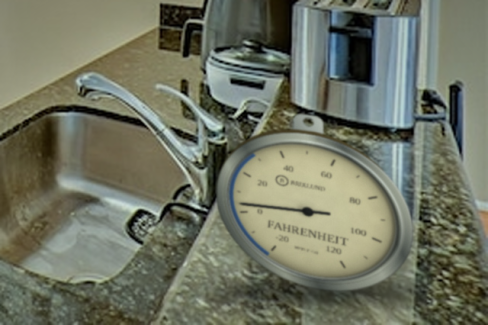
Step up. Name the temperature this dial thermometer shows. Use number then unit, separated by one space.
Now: 5 °F
